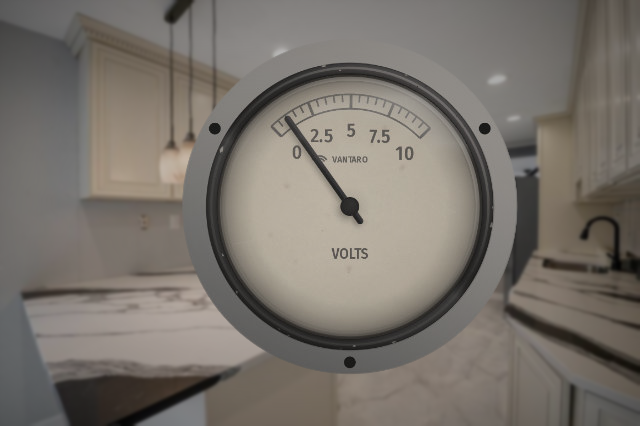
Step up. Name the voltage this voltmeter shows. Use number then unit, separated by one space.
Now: 1 V
